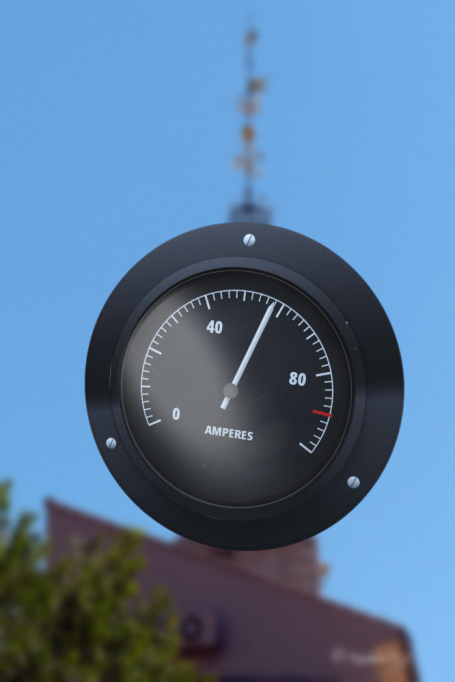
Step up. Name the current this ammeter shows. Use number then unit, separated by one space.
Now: 58 A
